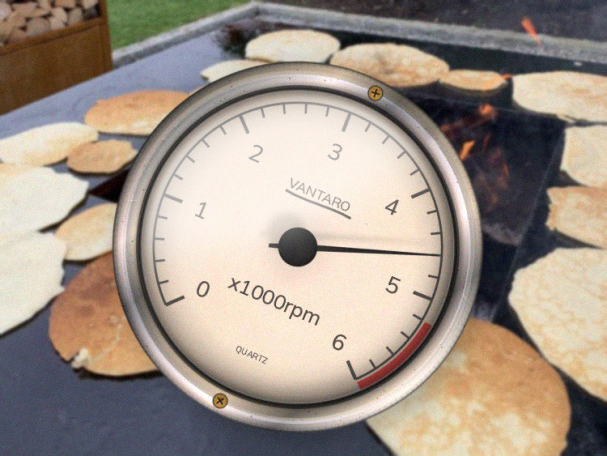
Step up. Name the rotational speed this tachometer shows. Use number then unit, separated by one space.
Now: 4600 rpm
